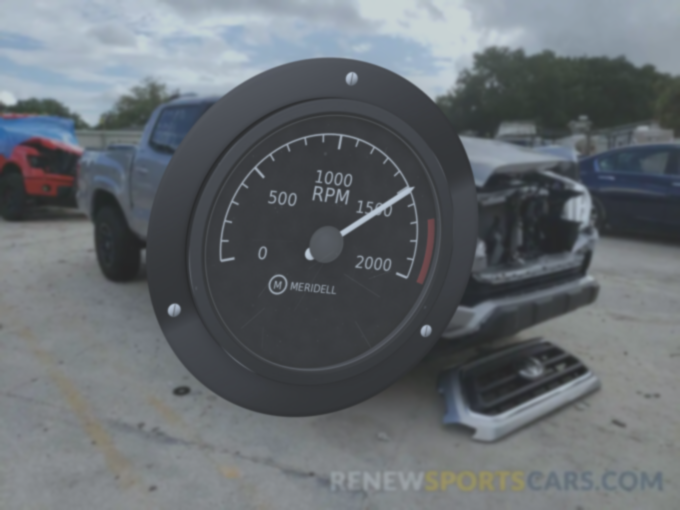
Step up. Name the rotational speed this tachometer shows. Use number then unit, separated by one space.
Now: 1500 rpm
